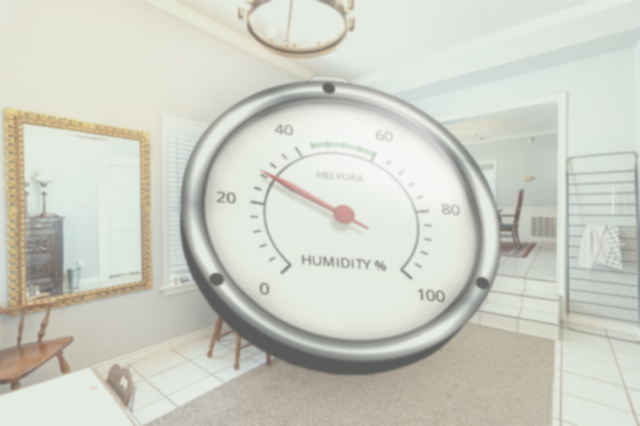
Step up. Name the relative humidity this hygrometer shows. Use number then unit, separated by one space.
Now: 28 %
